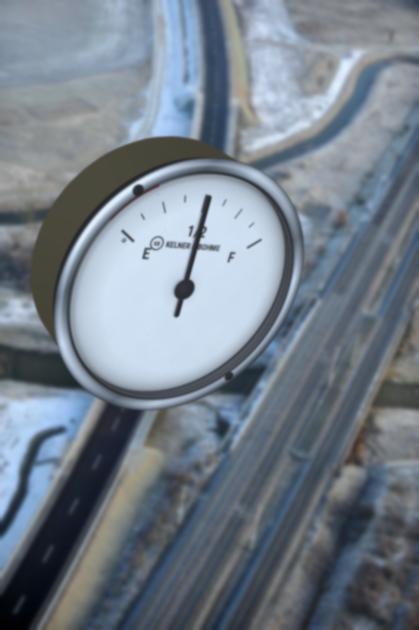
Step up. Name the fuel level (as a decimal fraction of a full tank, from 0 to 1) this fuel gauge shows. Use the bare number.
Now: 0.5
